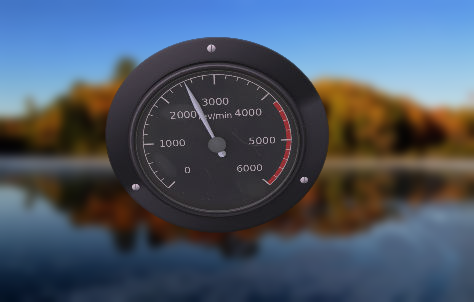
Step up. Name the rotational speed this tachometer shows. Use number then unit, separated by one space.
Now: 2500 rpm
